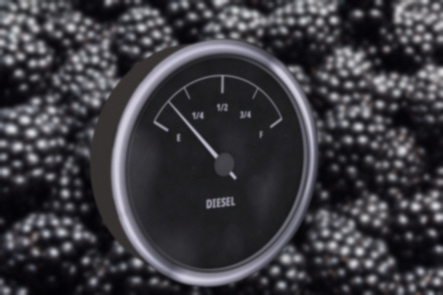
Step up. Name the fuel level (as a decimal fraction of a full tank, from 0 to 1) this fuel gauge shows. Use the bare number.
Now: 0.125
